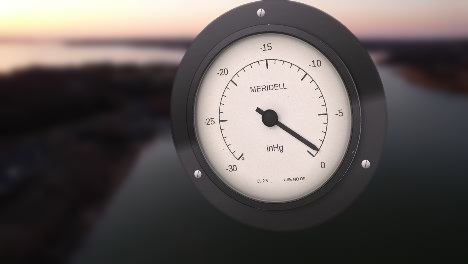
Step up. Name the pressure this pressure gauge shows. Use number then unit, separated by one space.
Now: -1 inHg
